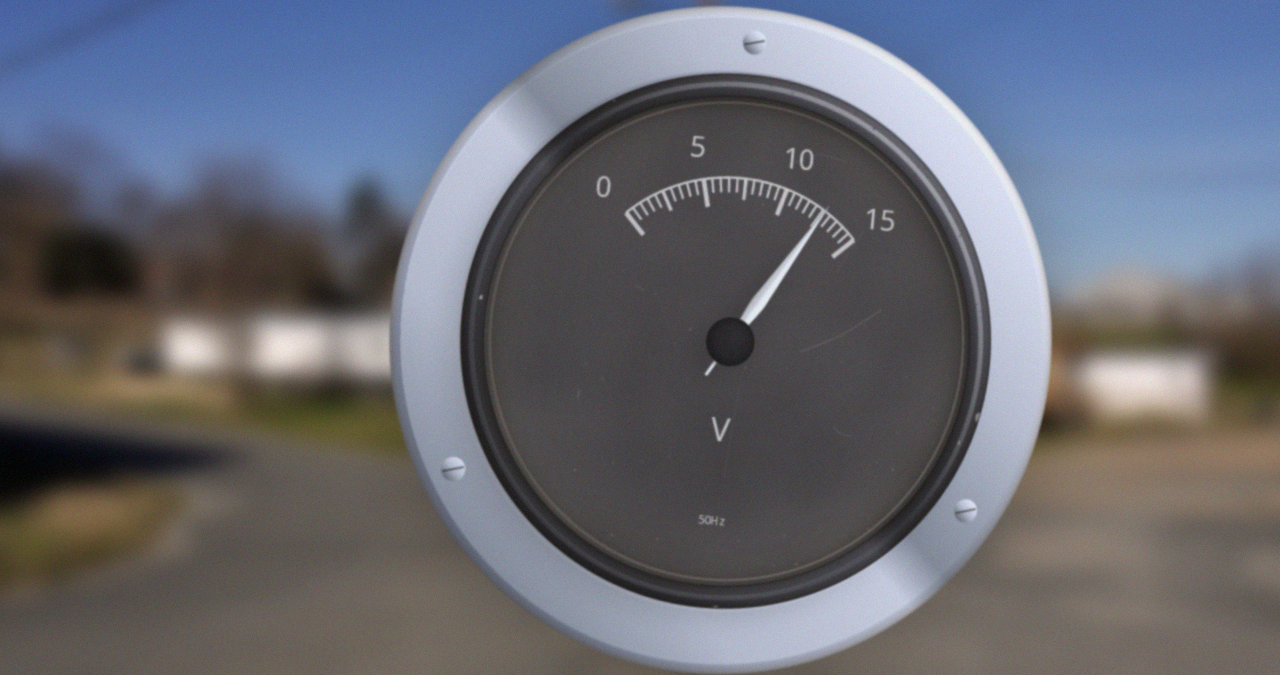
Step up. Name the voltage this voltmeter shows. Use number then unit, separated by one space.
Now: 12.5 V
